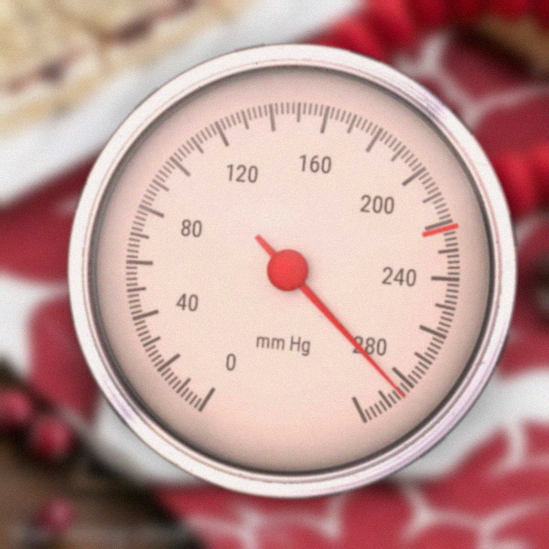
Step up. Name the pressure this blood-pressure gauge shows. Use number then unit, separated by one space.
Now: 284 mmHg
